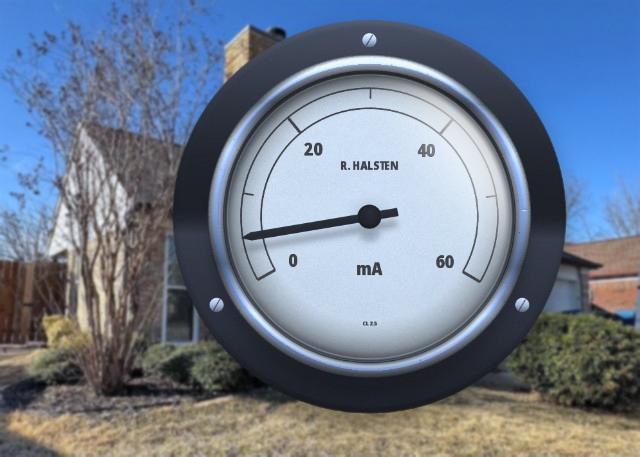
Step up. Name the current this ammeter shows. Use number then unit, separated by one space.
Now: 5 mA
